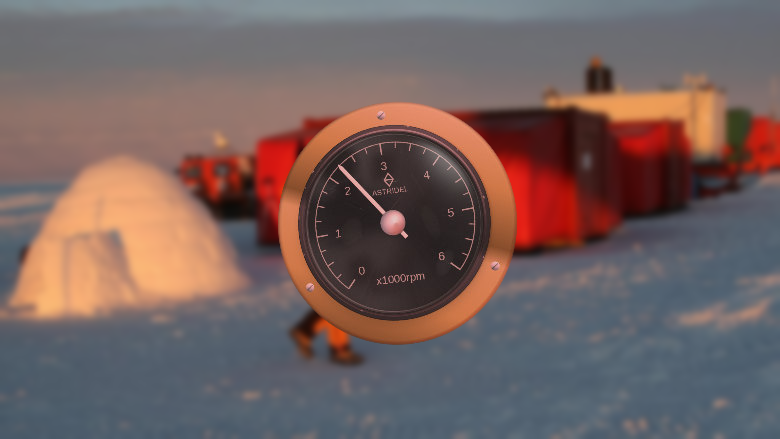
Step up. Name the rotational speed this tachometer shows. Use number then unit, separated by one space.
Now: 2250 rpm
